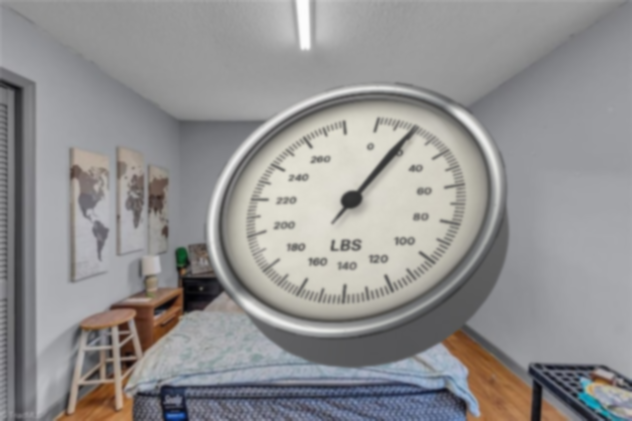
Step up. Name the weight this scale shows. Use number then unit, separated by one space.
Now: 20 lb
